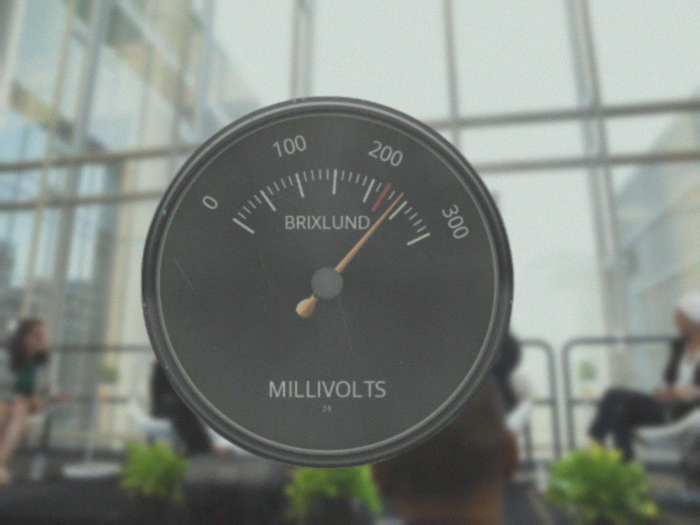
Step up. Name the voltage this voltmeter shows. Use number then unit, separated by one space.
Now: 240 mV
